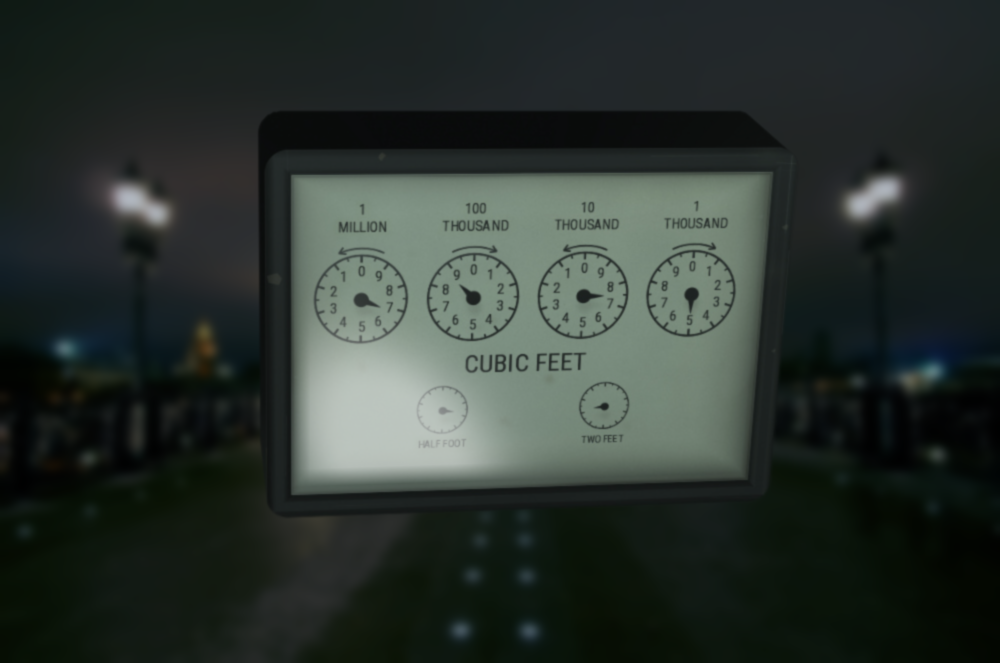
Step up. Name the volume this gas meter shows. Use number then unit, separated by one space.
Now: 687500 ft³
